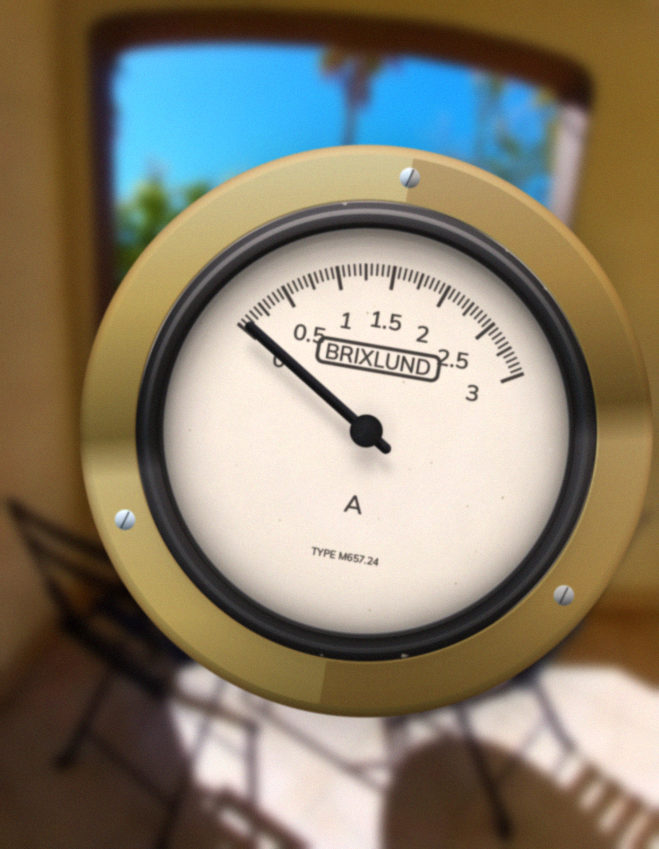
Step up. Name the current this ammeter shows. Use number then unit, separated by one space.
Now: 0.05 A
